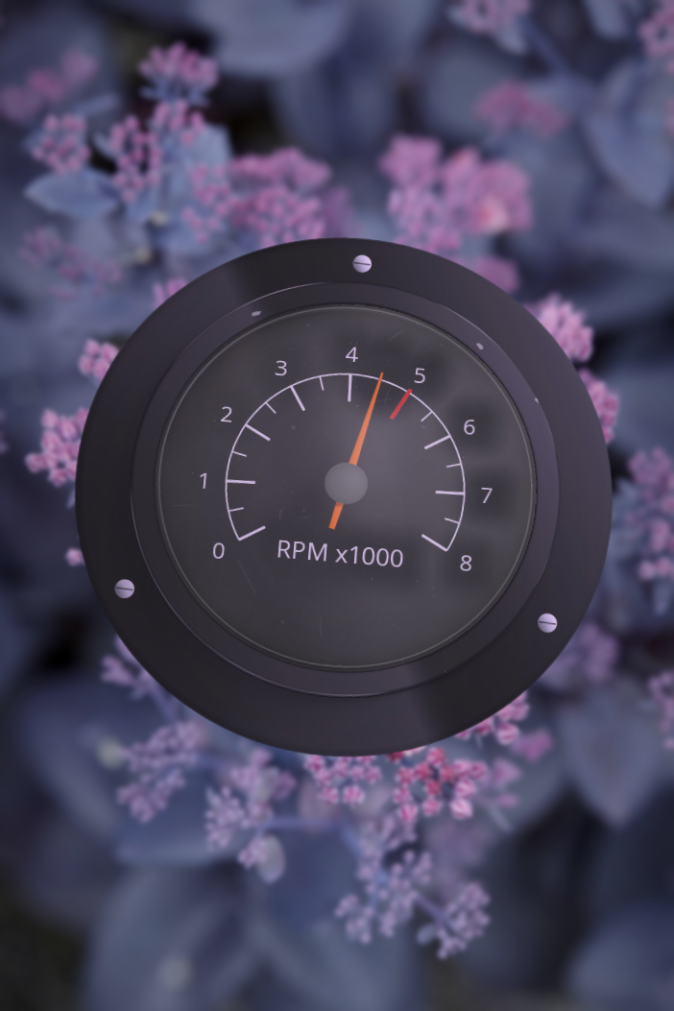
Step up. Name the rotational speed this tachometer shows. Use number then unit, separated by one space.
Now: 4500 rpm
